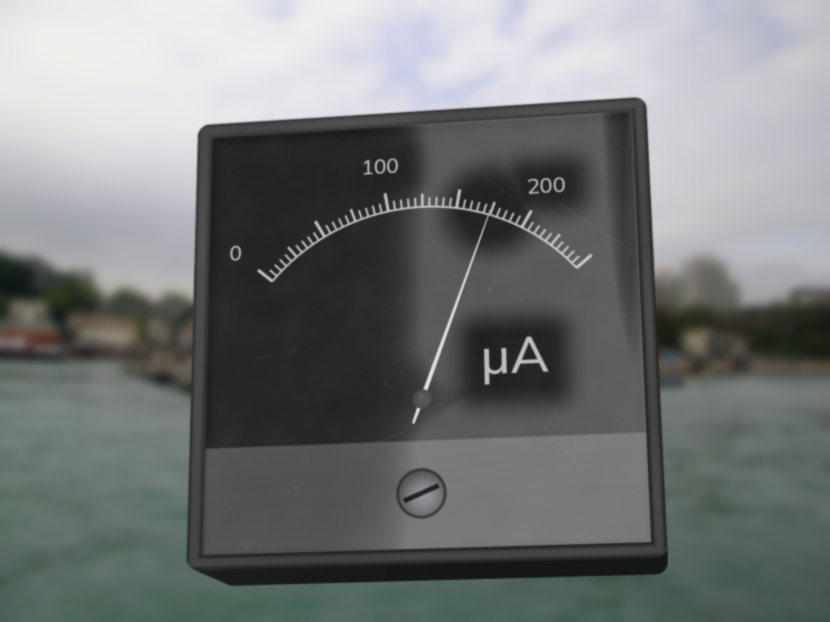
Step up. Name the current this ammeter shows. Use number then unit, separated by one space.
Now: 175 µA
